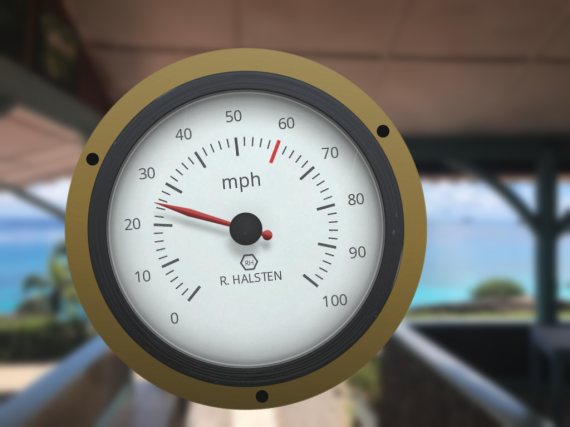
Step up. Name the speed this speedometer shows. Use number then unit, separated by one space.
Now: 25 mph
